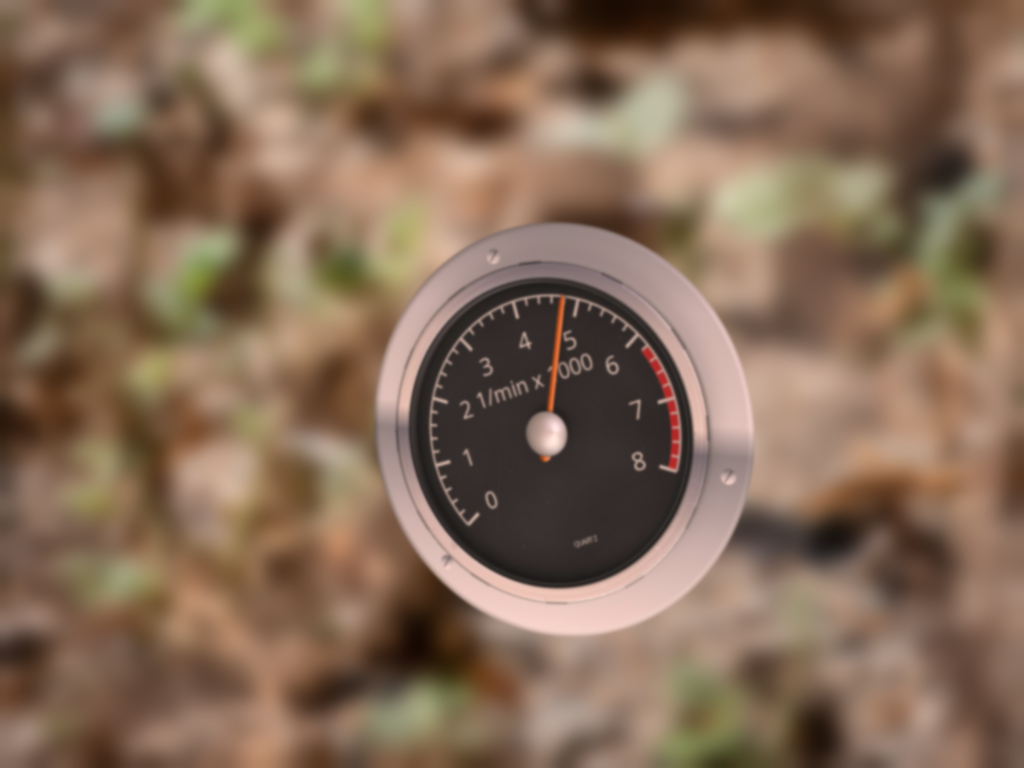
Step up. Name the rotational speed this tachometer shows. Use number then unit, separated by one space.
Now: 4800 rpm
